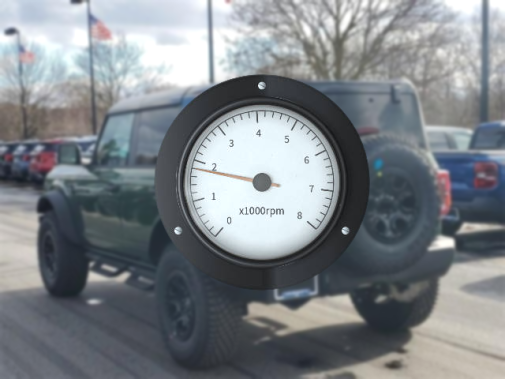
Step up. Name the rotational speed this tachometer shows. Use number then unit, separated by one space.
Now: 1800 rpm
